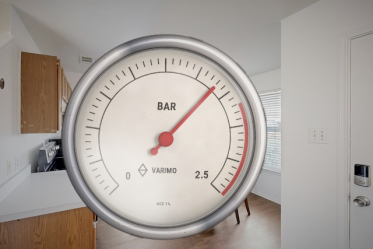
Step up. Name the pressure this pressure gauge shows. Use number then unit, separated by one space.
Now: 1.65 bar
